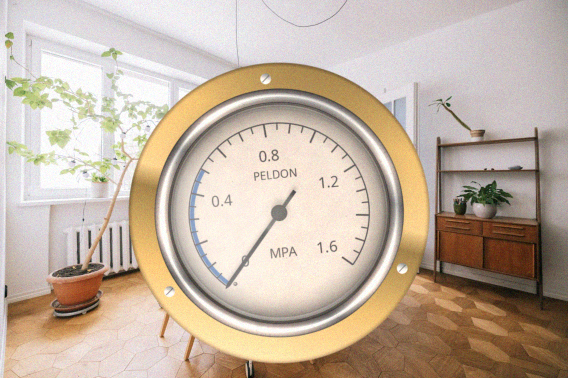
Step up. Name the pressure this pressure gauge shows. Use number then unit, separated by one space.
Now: 0 MPa
